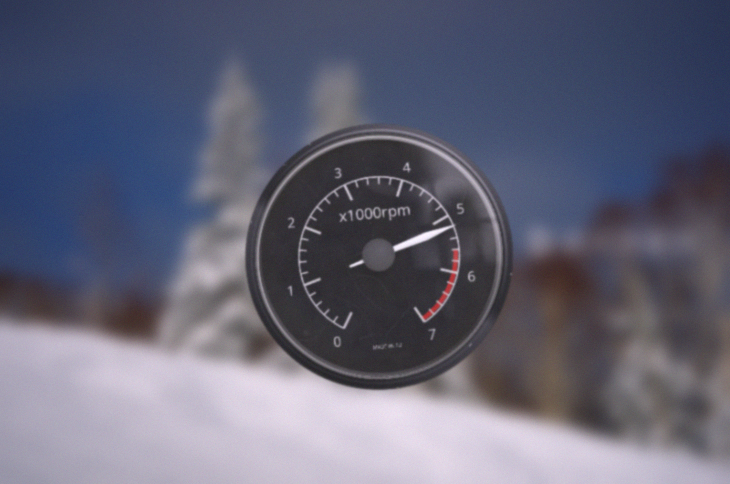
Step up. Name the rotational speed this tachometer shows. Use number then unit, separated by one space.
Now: 5200 rpm
